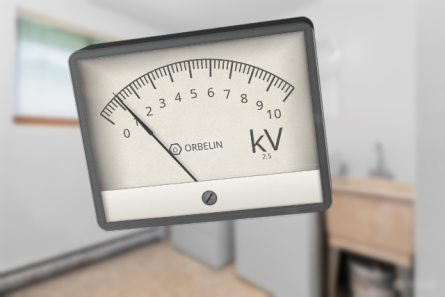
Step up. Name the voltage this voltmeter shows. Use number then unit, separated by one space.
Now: 1.2 kV
